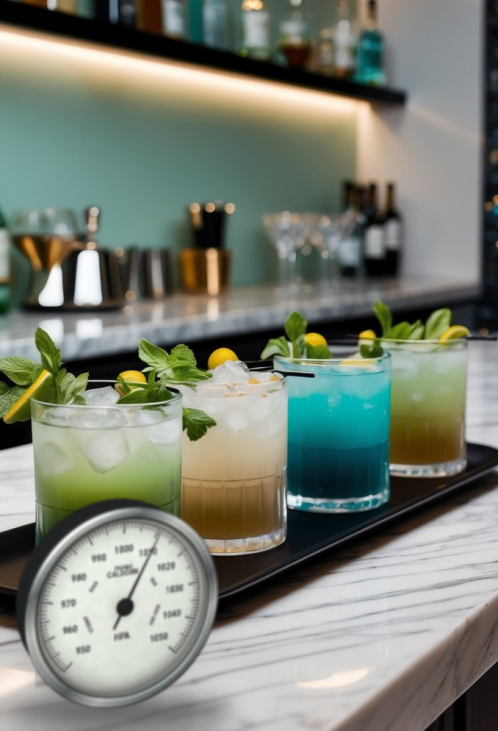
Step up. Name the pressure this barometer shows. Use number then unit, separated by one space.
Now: 1010 hPa
